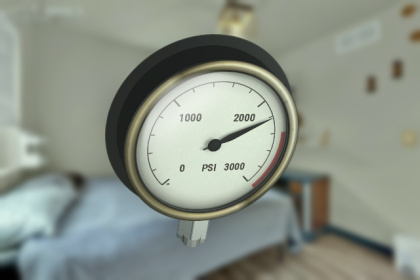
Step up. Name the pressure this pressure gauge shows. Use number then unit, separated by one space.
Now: 2200 psi
